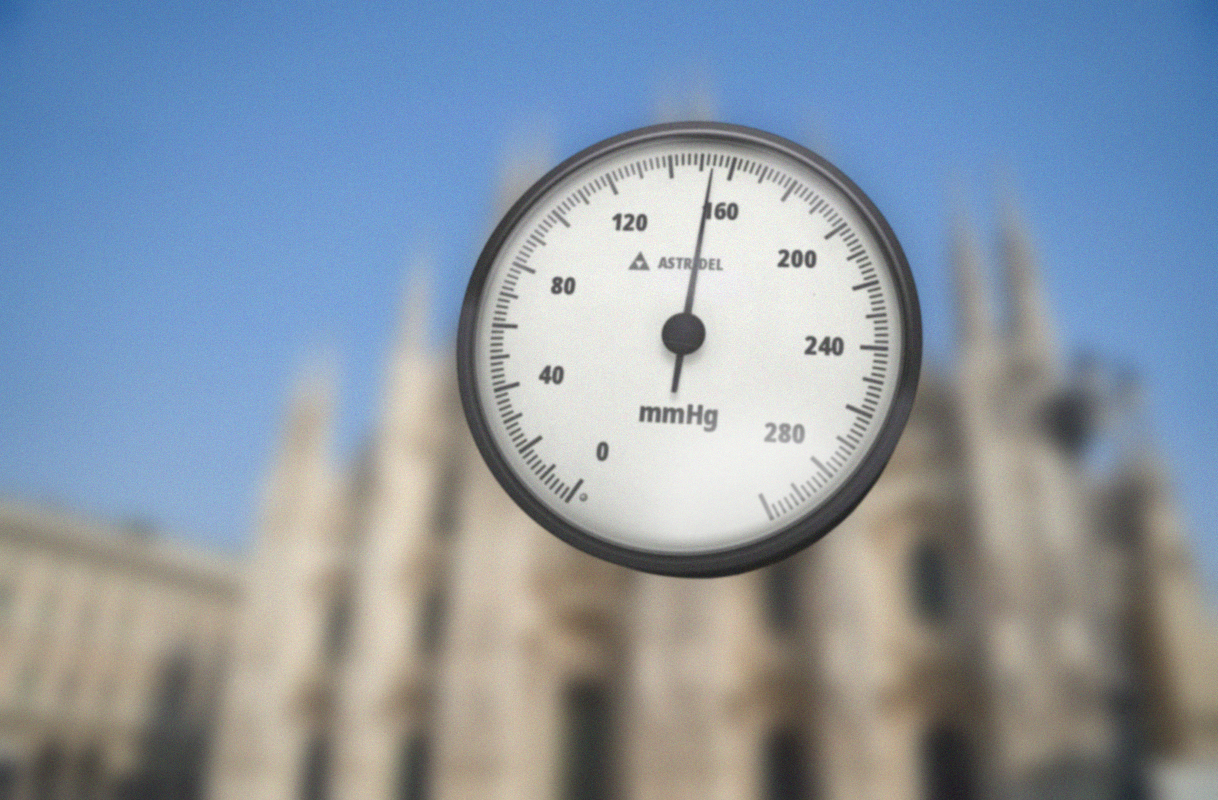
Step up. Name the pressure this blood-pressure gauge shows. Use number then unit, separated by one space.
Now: 154 mmHg
